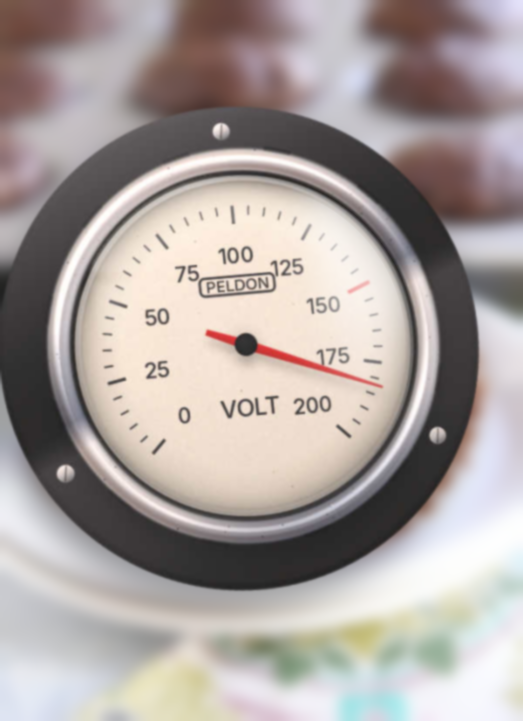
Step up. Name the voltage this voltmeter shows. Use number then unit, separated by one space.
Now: 182.5 V
